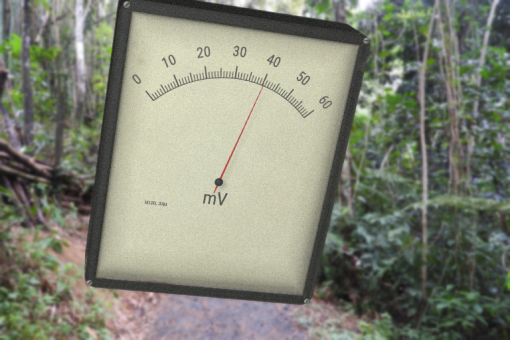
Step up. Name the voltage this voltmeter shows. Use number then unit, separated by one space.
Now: 40 mV
